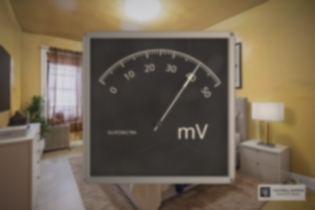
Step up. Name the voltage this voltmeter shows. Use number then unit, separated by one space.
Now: 40 mV
